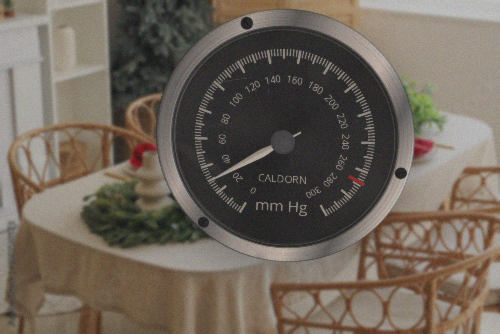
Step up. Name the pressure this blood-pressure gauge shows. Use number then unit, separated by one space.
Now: 30 mmHg
